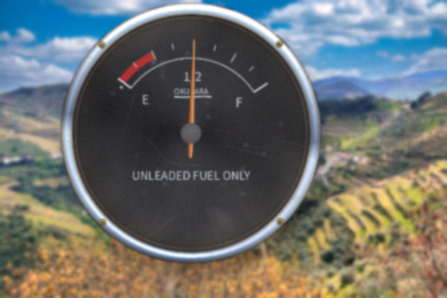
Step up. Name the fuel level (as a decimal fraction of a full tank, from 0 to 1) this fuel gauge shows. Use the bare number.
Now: 0.5
